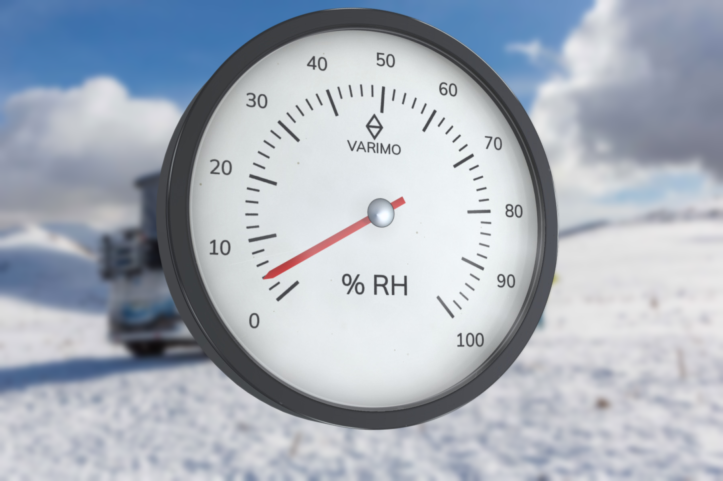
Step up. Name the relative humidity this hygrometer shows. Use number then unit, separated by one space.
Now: 4 %
